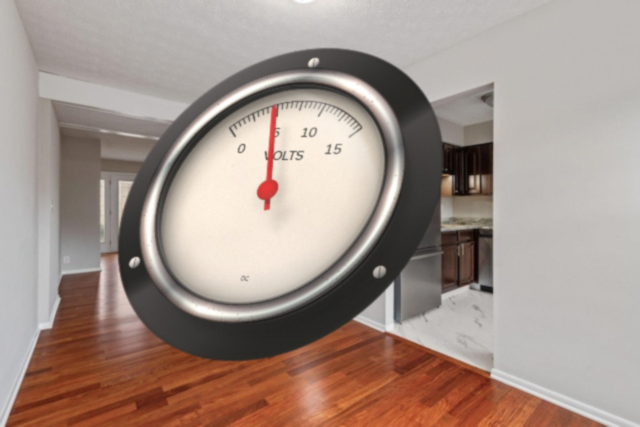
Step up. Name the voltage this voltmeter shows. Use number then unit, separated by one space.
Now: 5 V
